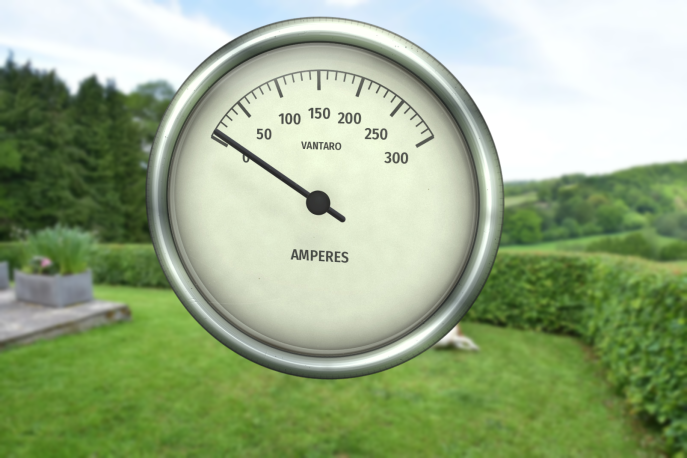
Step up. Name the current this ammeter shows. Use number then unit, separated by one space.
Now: 10 A
